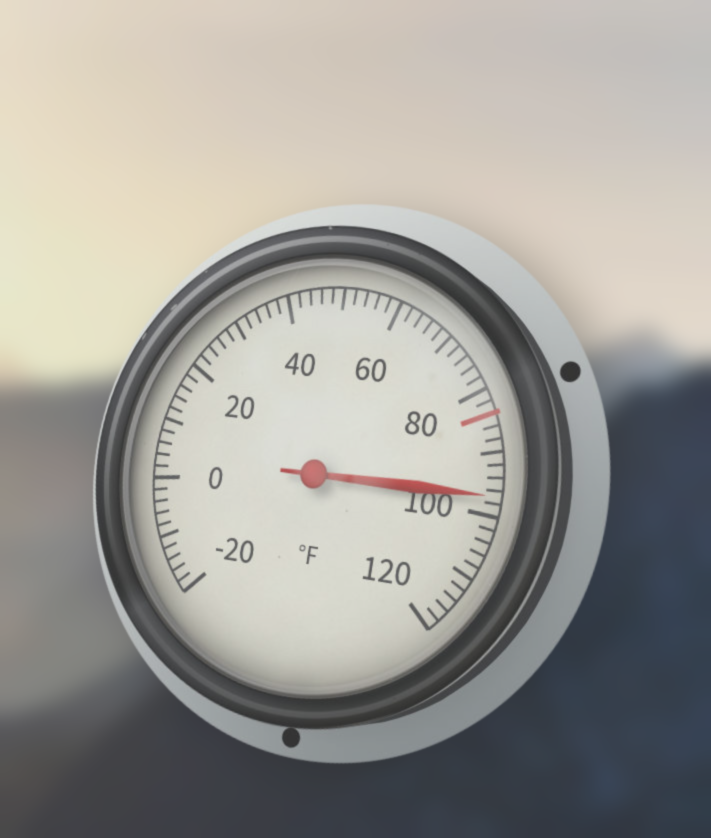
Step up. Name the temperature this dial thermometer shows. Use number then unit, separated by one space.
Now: 97 °F
